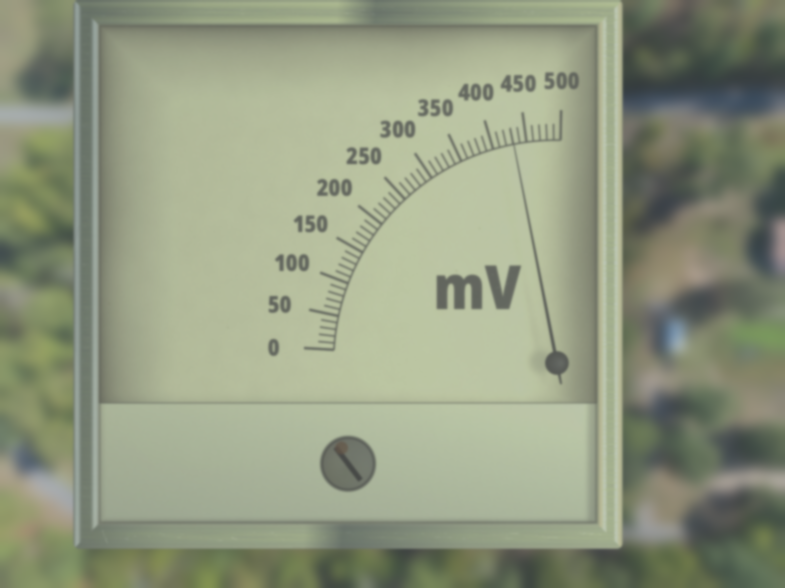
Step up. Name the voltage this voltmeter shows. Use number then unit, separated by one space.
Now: 430 mV
